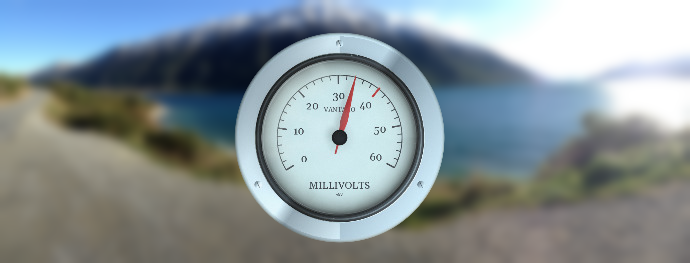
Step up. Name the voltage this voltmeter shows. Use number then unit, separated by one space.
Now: 34 mV
